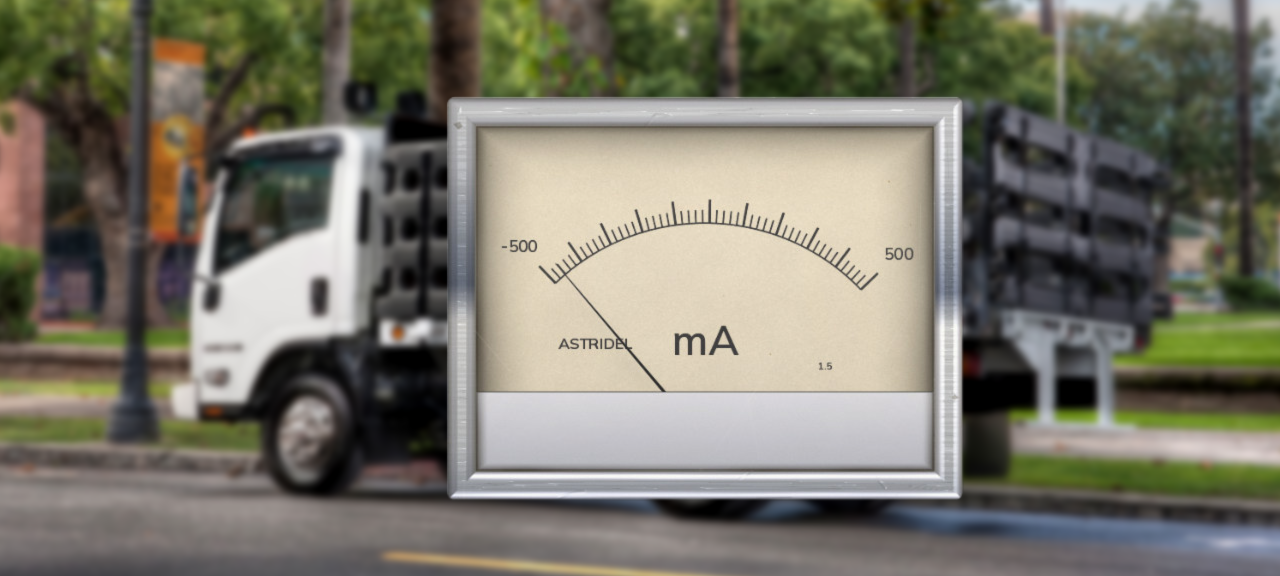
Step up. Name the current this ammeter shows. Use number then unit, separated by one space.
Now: -460 mA
